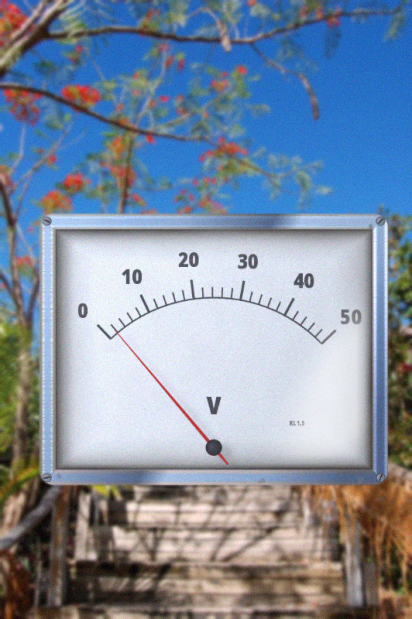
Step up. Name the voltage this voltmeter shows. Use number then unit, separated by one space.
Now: 2 V
